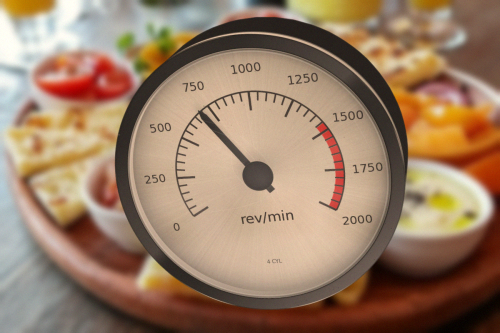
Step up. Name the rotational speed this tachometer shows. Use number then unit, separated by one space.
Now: 700 rpm
